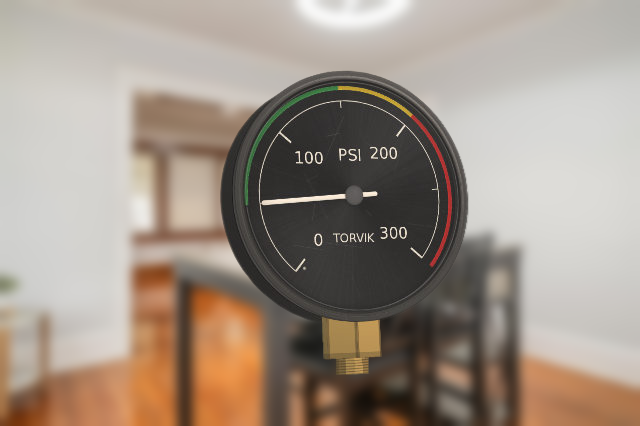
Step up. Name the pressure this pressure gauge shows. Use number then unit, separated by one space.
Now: 50 psi
